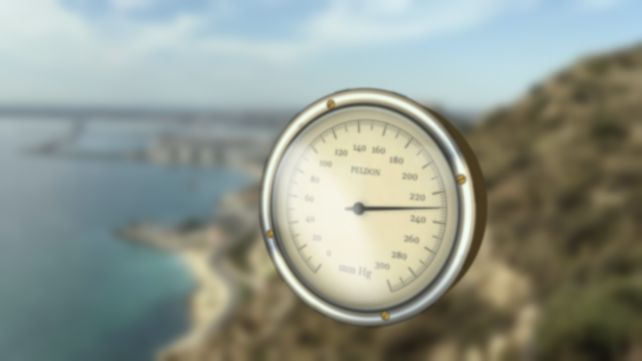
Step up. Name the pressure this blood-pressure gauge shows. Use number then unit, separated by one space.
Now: 230 mmHg
